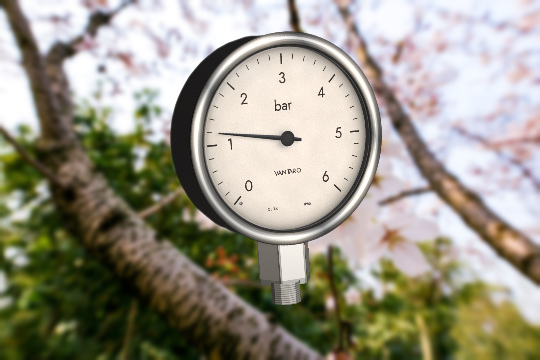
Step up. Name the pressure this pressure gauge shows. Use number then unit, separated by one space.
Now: 1.2 bar
